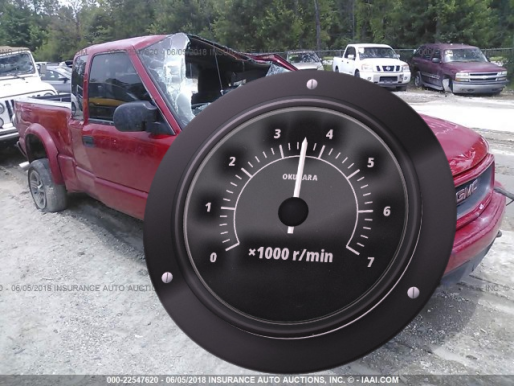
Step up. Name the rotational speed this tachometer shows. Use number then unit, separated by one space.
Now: 3600 rpm
